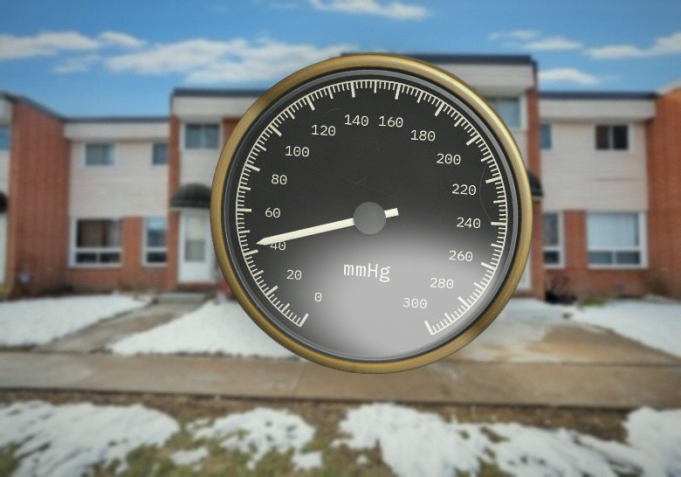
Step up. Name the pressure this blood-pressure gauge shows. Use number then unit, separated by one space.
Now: 44 mmHg
